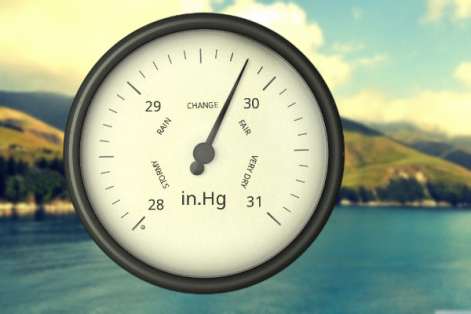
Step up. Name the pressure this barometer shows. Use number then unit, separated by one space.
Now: 29.8 inHg
